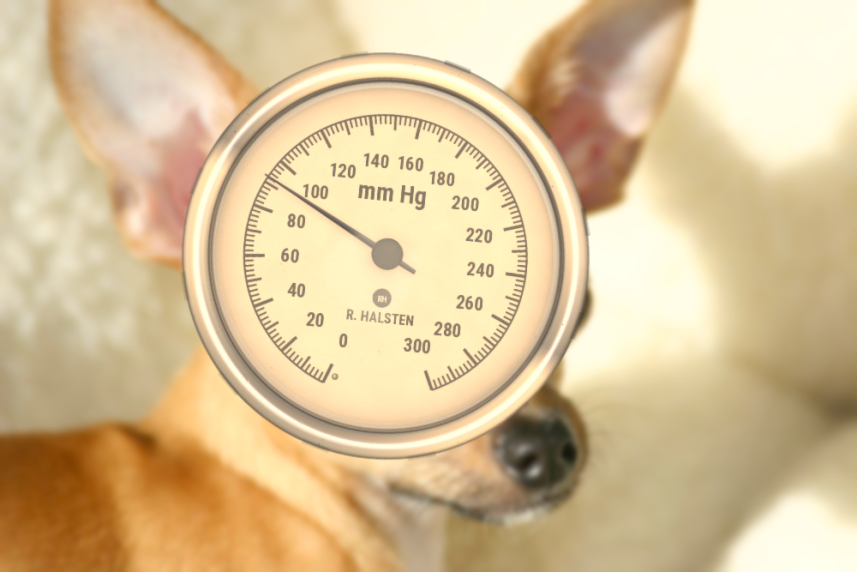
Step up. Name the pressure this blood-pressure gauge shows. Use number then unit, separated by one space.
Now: 92 mmHg
